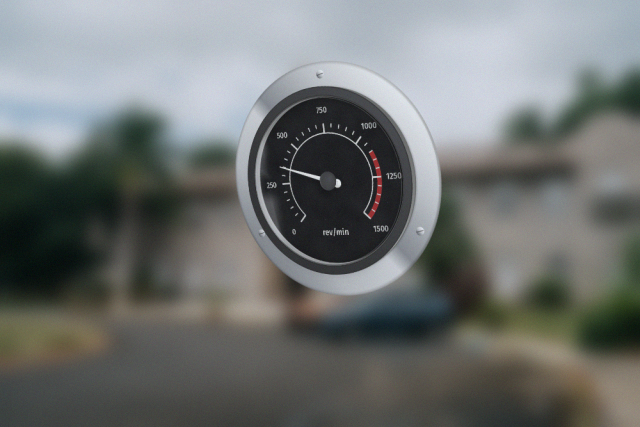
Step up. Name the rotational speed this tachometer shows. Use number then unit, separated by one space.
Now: 350 rpm
